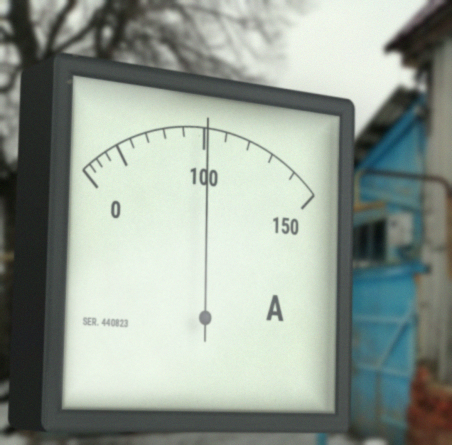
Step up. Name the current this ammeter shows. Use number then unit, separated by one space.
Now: 100 A
